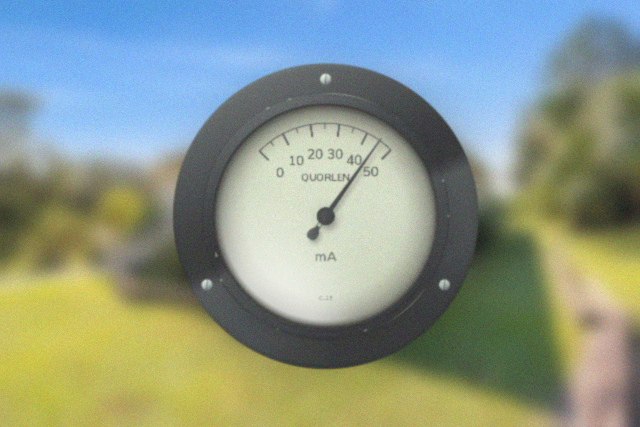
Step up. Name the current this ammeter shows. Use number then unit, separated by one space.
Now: 45 mA
